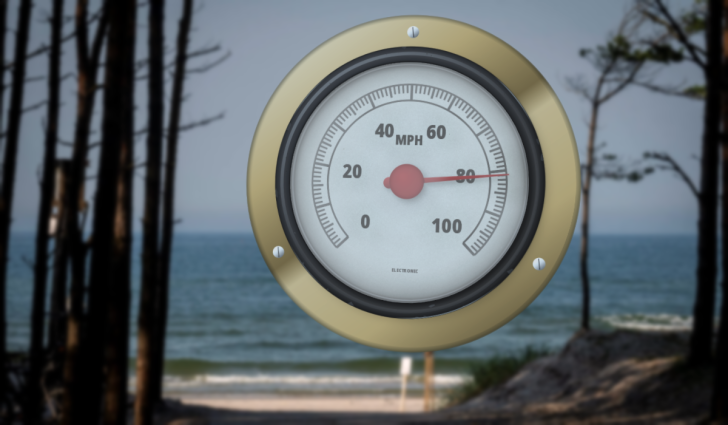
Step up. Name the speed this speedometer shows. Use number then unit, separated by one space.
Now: 81 mph
